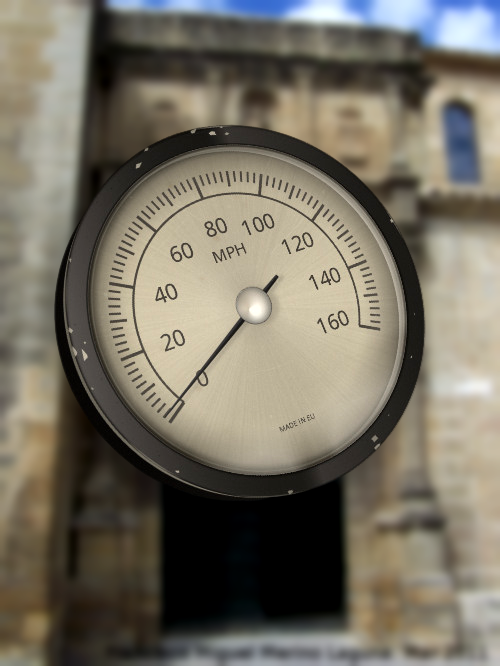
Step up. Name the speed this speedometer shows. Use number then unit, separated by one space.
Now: 2 mph
